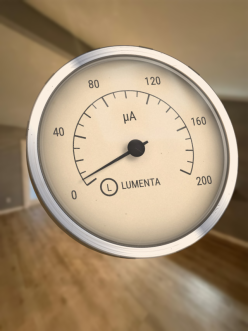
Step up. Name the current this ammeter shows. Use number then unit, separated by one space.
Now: 5 µA
